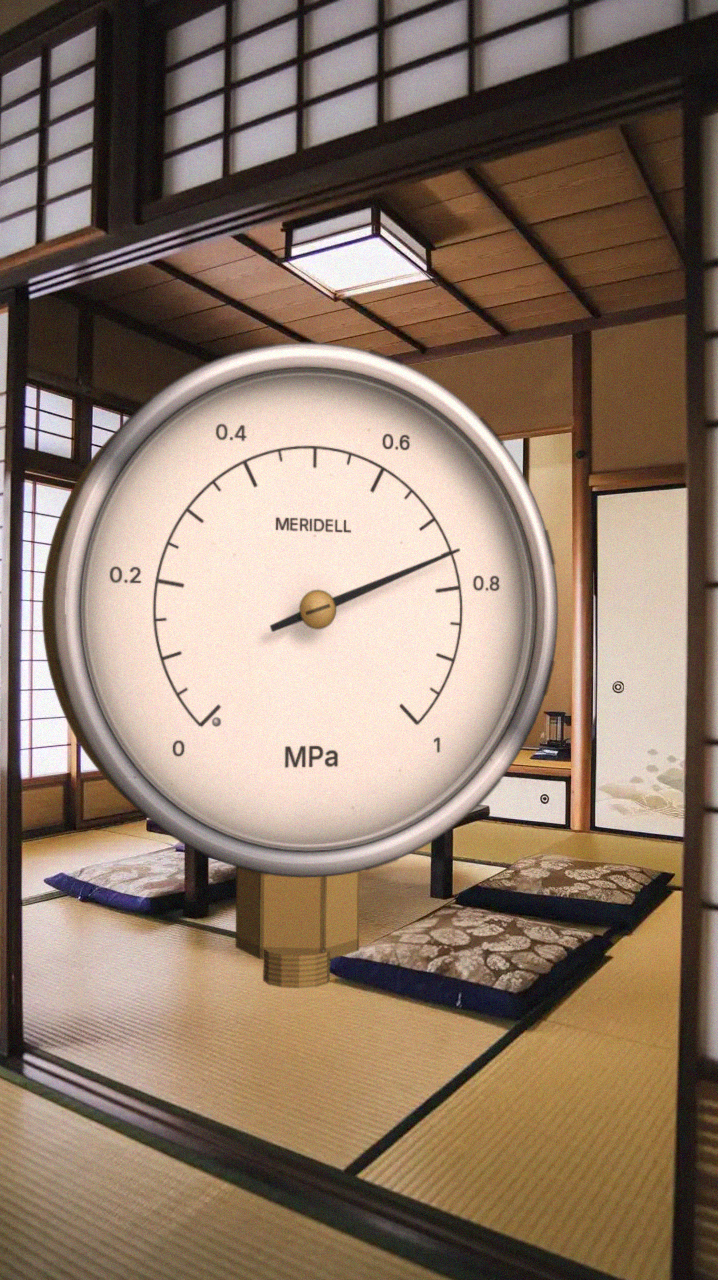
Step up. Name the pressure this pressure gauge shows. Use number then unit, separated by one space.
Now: 0.75 MPa
